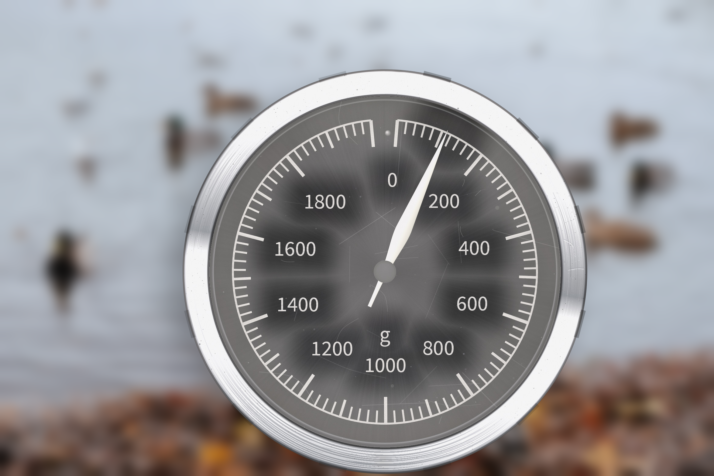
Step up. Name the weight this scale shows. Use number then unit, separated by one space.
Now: 110 g
